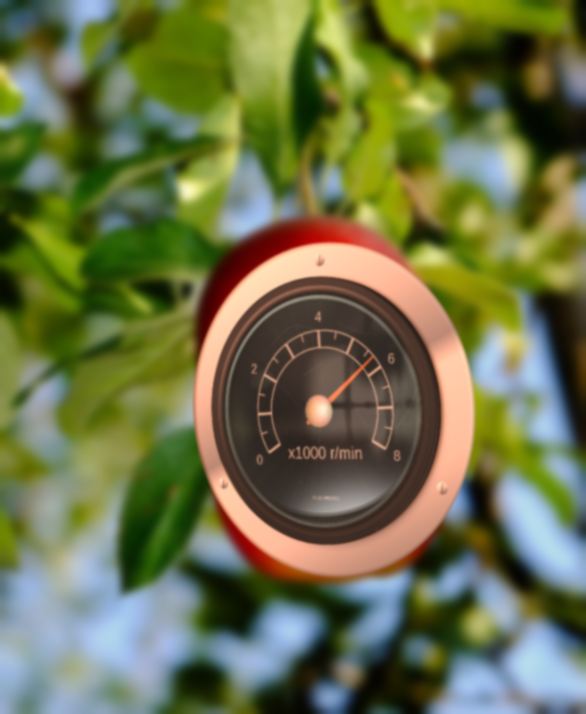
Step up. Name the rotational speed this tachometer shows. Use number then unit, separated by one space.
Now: 5750 rpm
